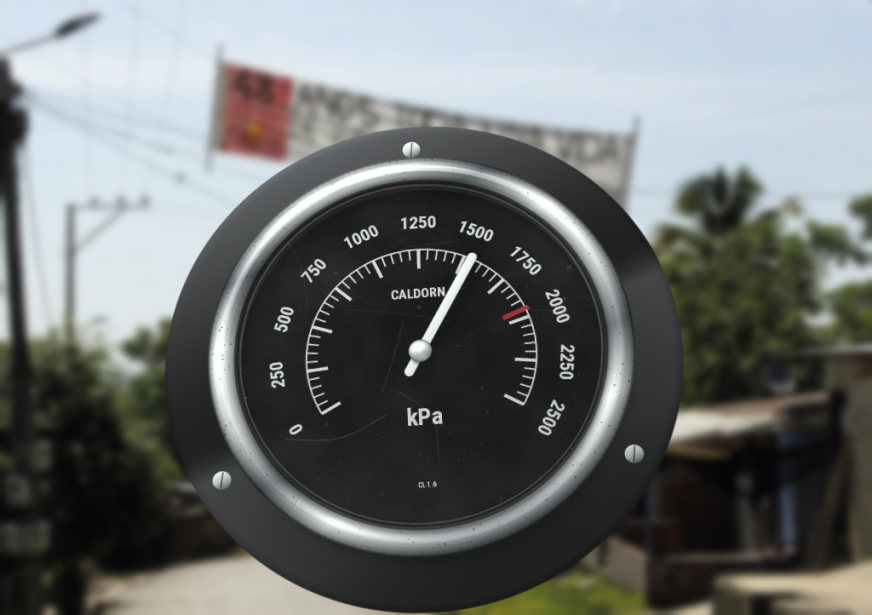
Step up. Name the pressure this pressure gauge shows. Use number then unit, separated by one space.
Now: 1550 kPa
